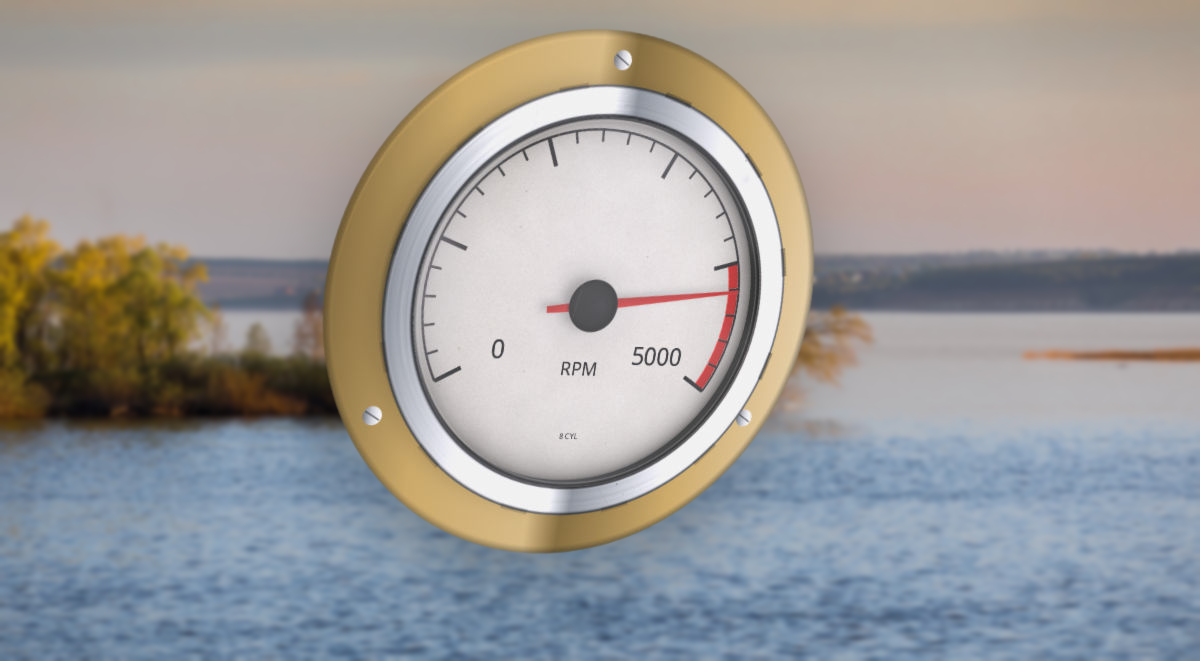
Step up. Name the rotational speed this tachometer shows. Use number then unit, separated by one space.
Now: 4200 rpm
